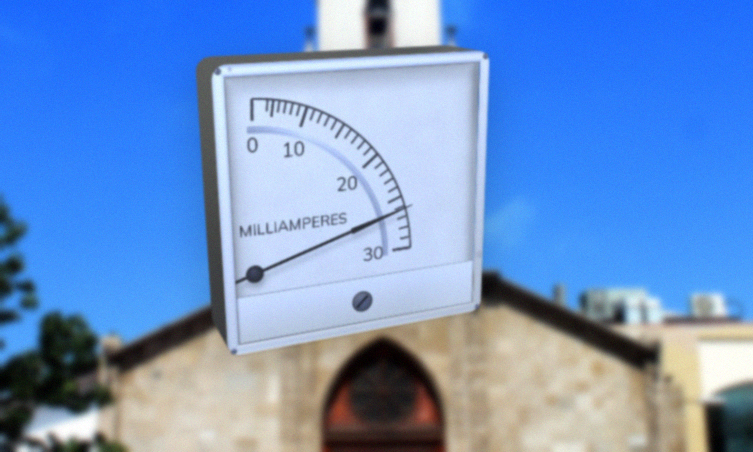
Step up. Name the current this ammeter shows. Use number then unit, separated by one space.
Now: 26 mA
